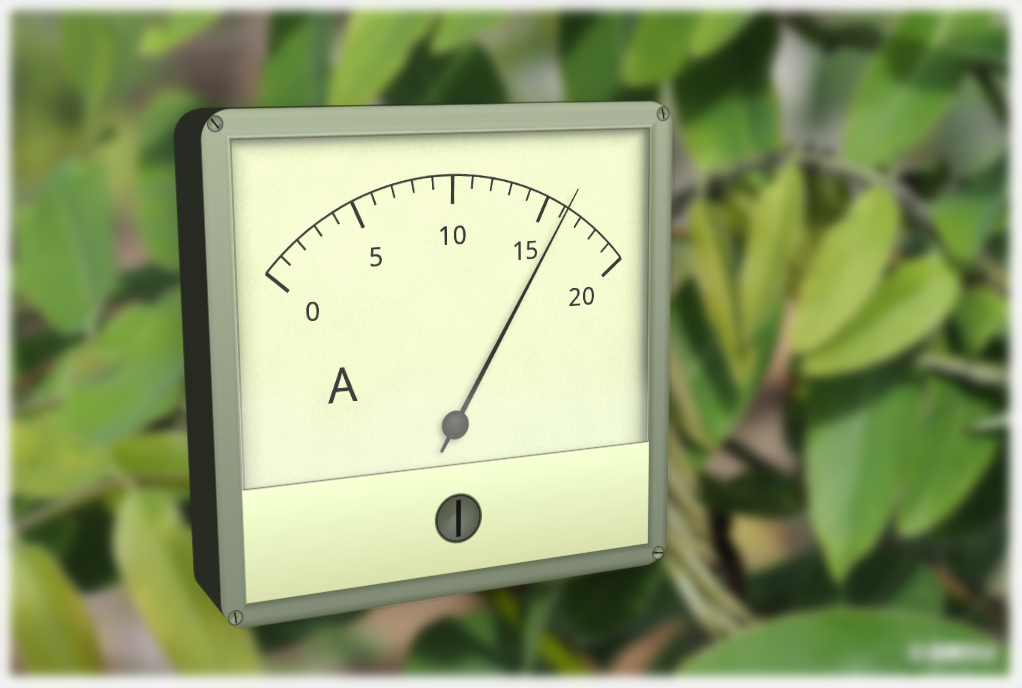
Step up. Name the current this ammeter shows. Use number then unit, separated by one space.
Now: 16 A
